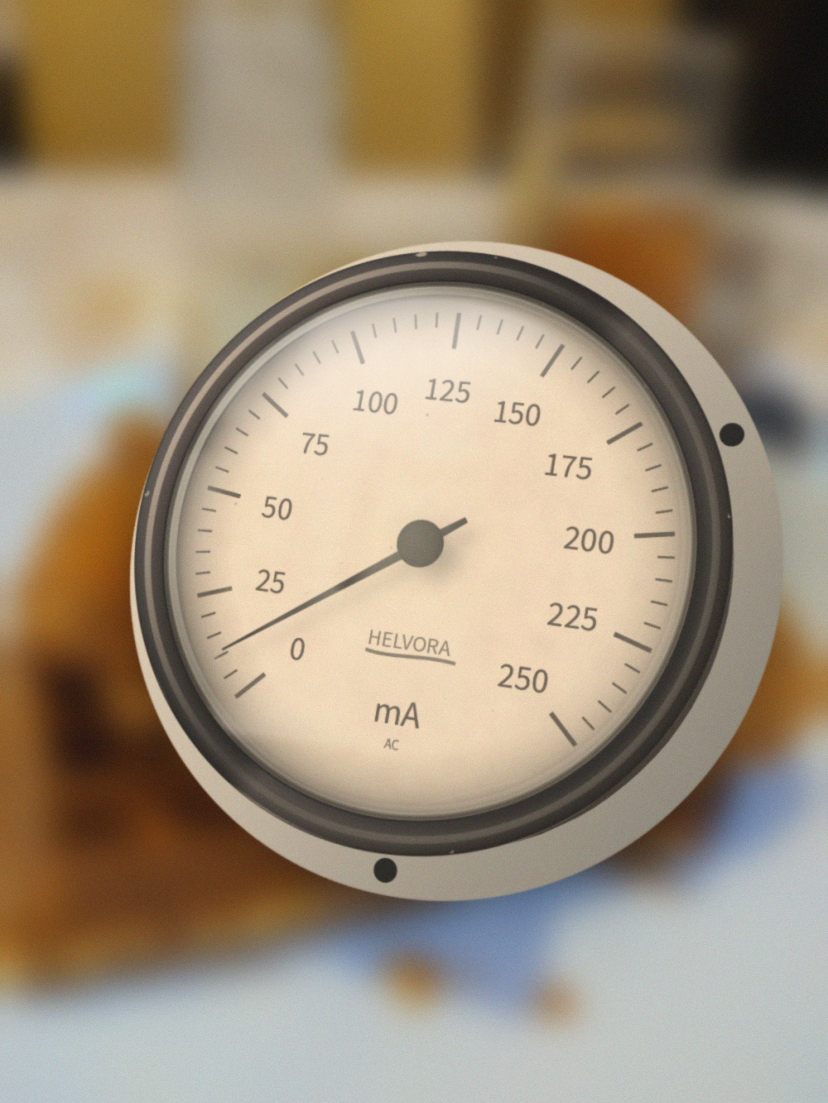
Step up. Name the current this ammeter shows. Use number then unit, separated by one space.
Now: 10 mA
